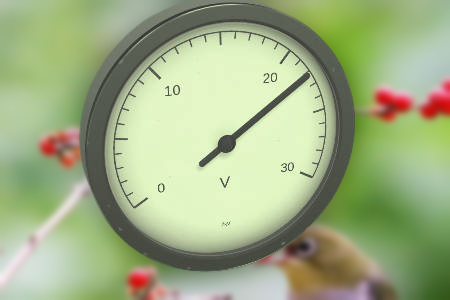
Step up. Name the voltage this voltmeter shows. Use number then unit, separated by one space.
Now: 22 V
